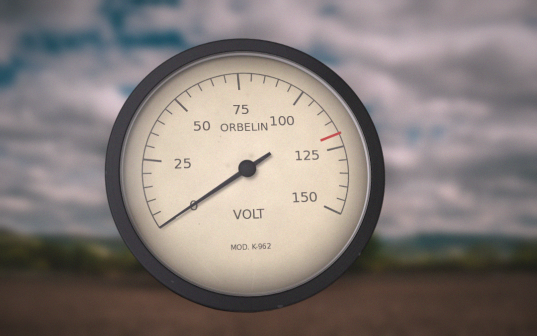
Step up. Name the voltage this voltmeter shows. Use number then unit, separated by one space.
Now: 0 V
